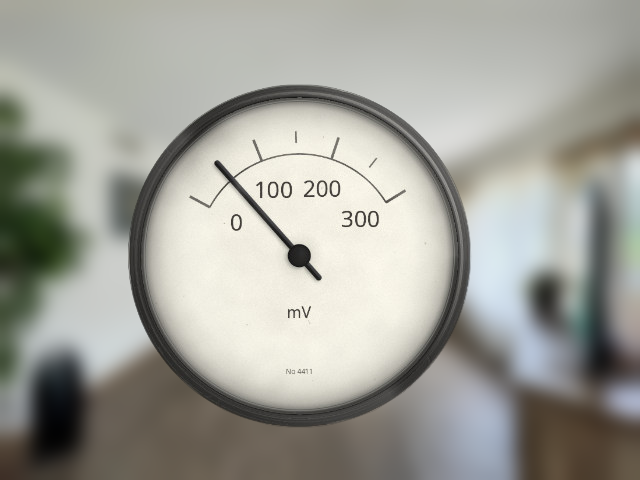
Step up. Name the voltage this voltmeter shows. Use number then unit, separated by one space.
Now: 50 mV
